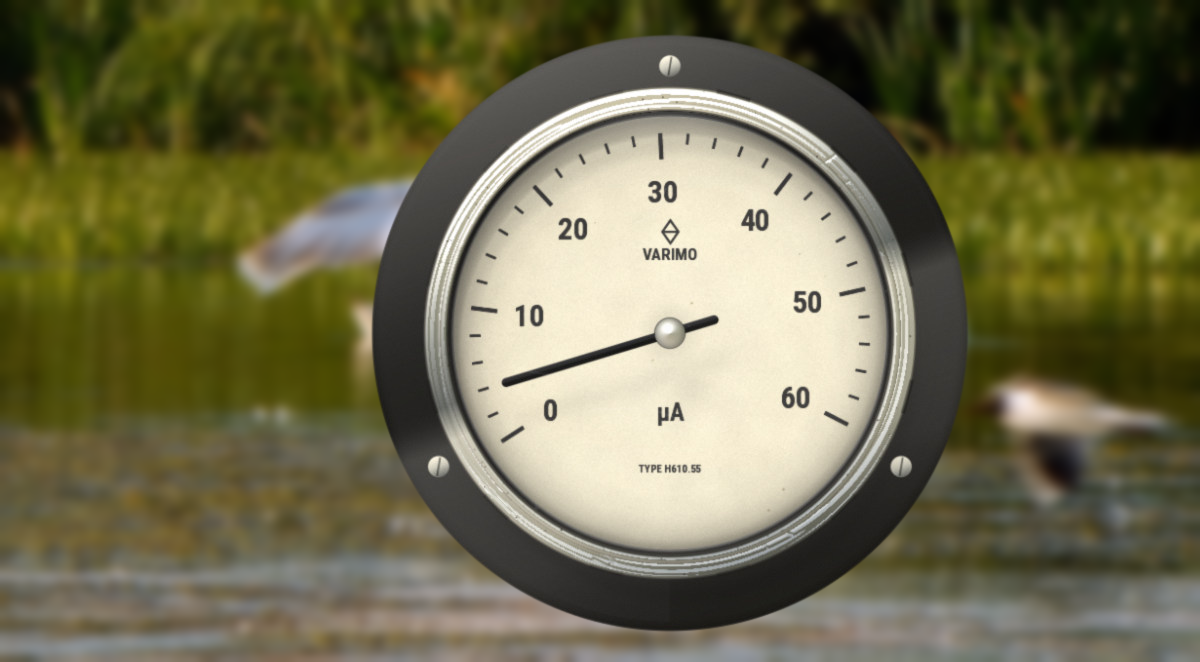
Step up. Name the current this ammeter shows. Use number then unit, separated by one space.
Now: 4 µA
